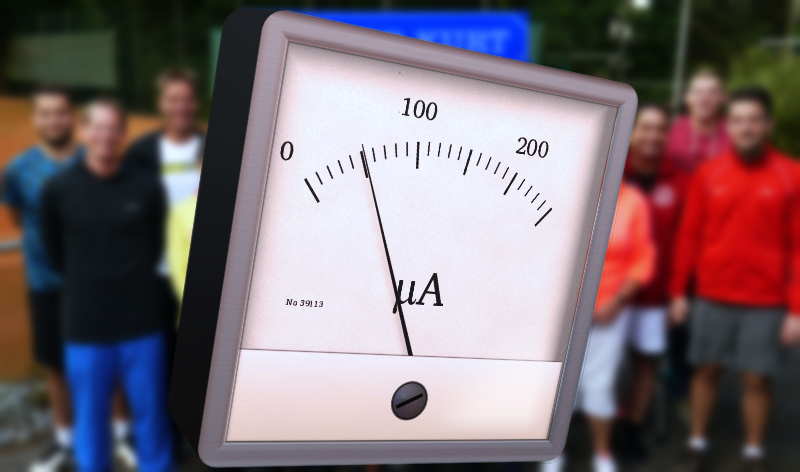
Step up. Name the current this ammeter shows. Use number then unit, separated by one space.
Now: 50 µA
